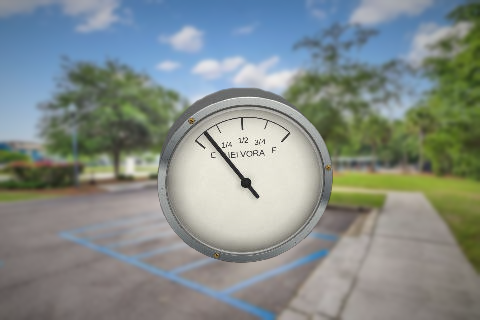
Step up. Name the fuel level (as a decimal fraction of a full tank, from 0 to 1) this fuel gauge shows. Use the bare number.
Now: 0.125
